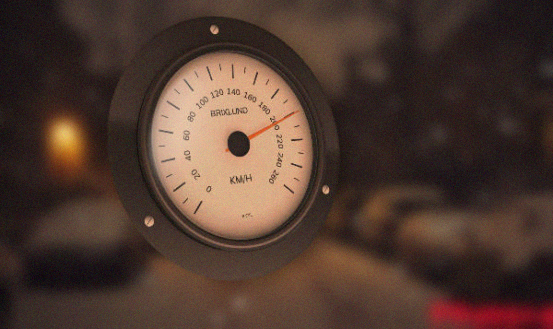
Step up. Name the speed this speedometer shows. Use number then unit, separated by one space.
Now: 200 km/h
